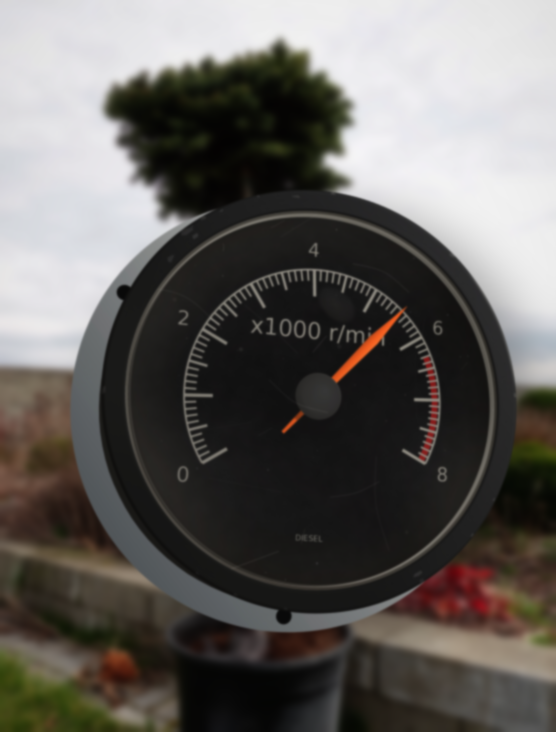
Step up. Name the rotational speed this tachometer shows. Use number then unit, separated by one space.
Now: 5500 rpm
